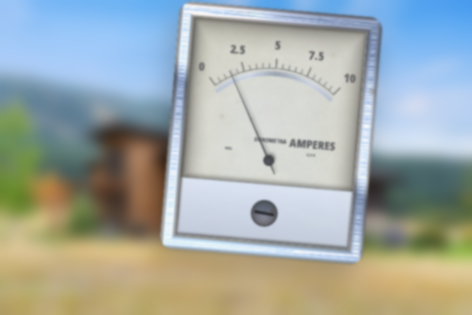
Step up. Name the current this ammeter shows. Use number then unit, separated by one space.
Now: 1.5 A
